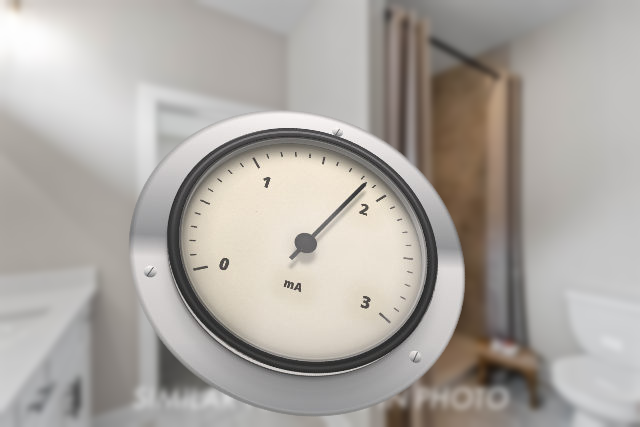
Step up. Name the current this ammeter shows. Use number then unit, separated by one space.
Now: 1.85 mA
